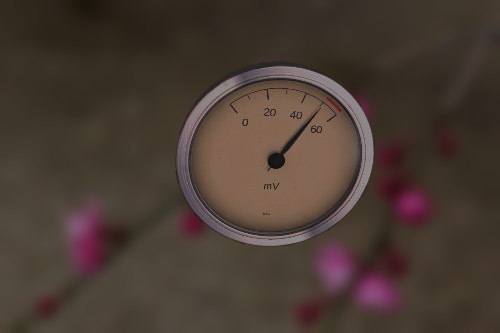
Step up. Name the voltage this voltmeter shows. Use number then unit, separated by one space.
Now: 50 mV
